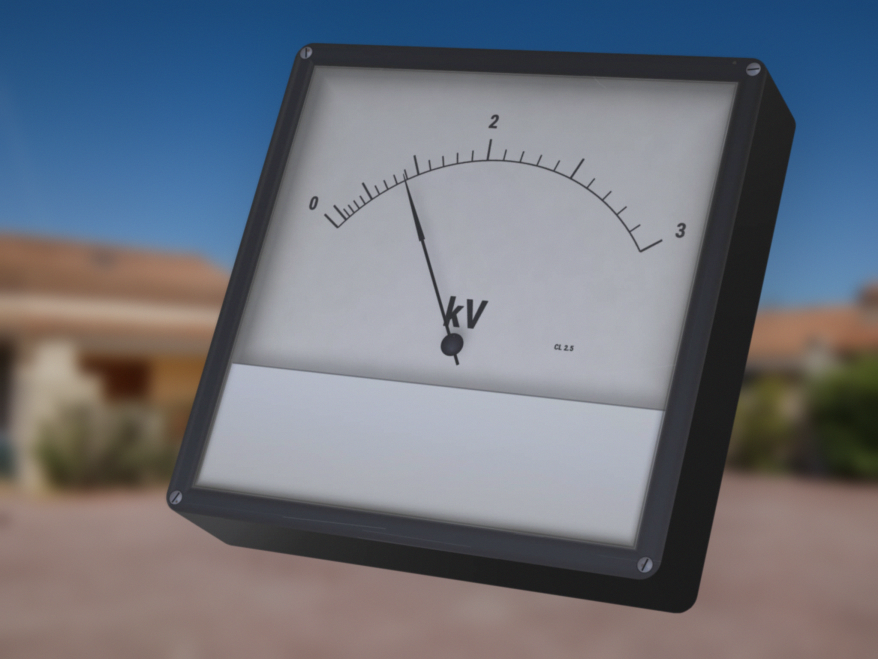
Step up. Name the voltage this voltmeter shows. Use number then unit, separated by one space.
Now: 1.4 kV
